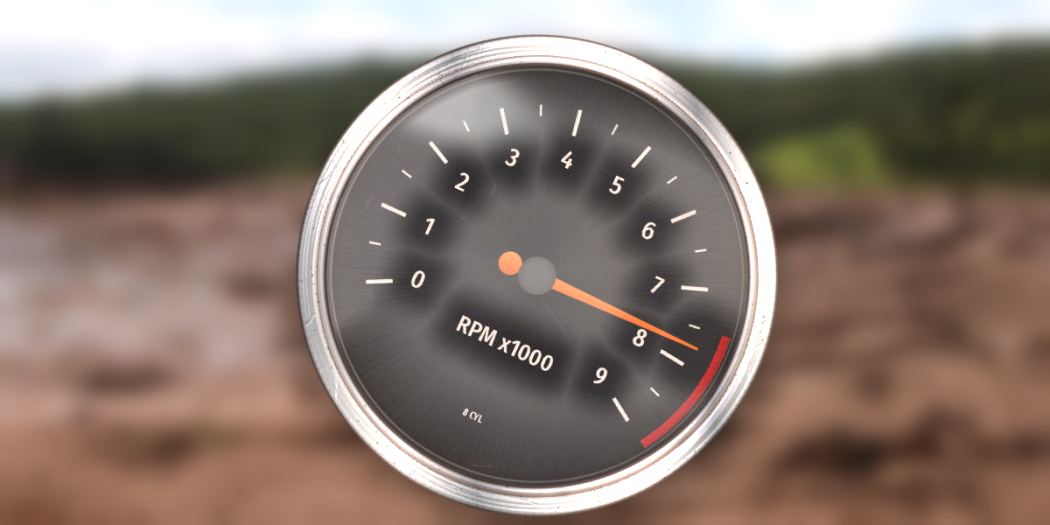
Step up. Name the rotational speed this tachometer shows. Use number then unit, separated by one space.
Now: 7750 rpm
